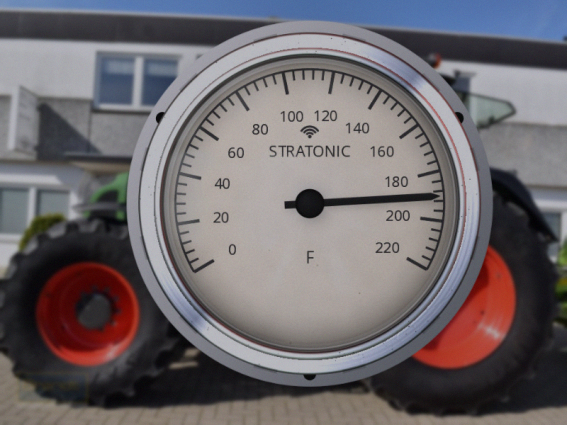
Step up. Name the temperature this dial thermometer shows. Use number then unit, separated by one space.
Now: 190 °F
